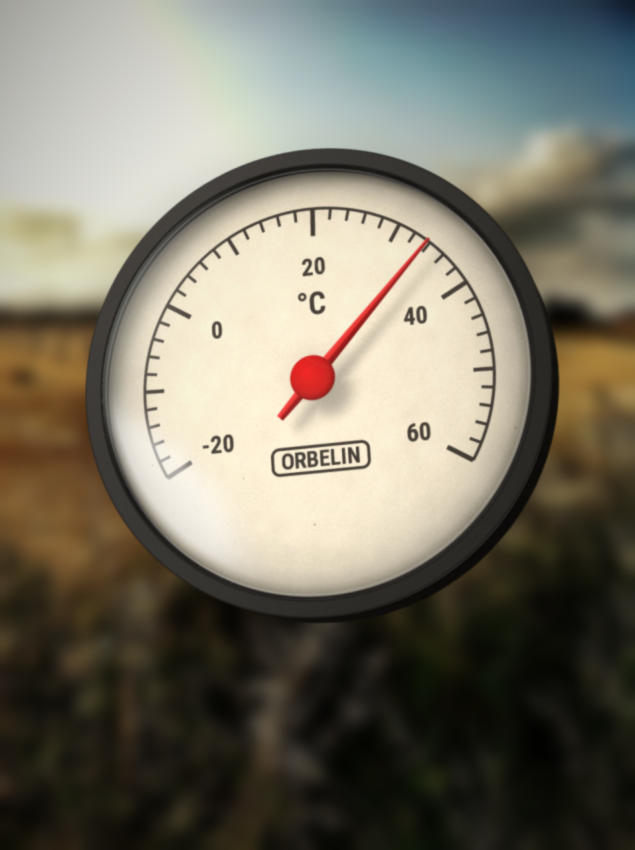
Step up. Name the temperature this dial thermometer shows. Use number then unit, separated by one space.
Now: 34 °C
